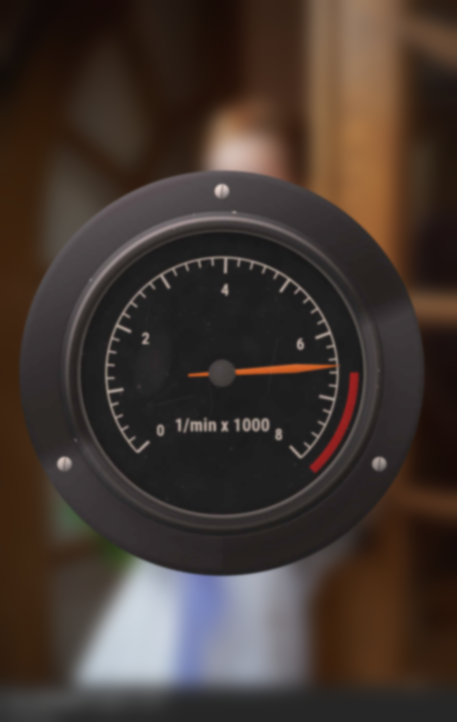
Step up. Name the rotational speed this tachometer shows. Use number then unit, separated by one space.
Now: 6500 rpm
